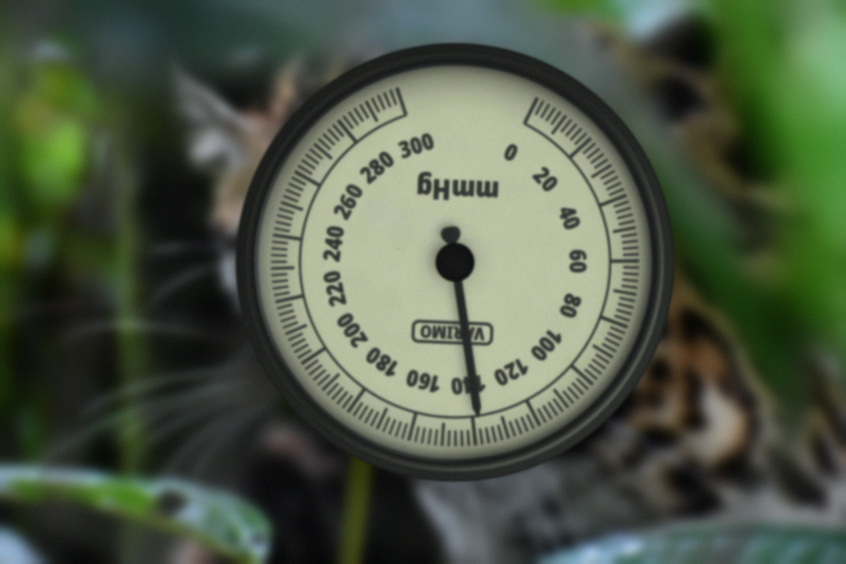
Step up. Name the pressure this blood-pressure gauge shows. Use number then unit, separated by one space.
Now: 138 mmHg
